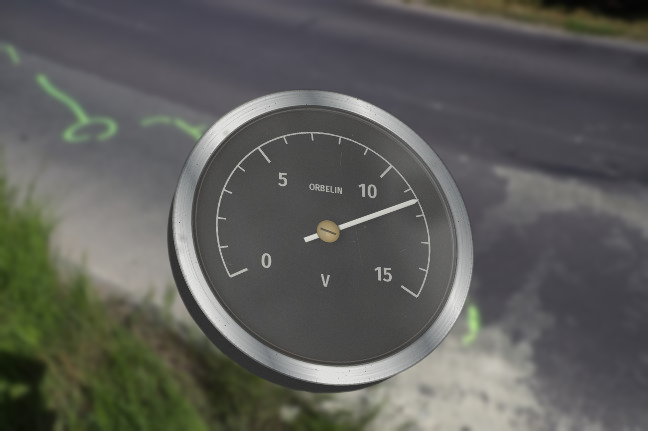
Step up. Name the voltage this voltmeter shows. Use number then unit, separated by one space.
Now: 11.5 V
